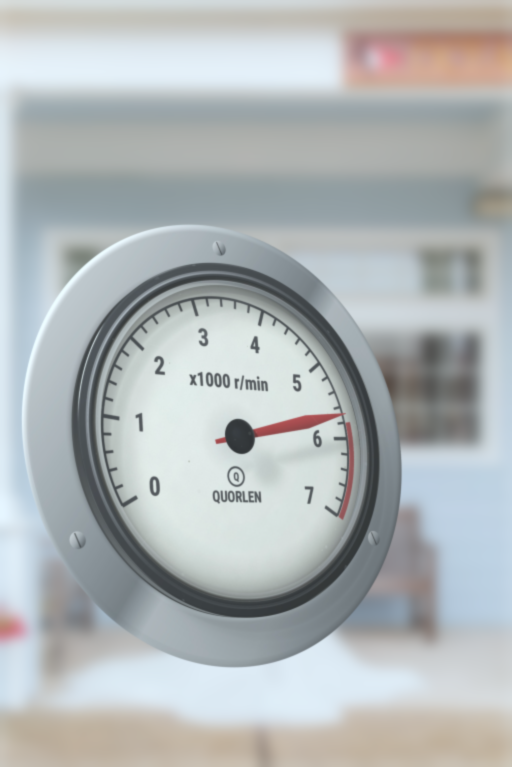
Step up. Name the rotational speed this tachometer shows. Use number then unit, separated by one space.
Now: 5700 rpm
